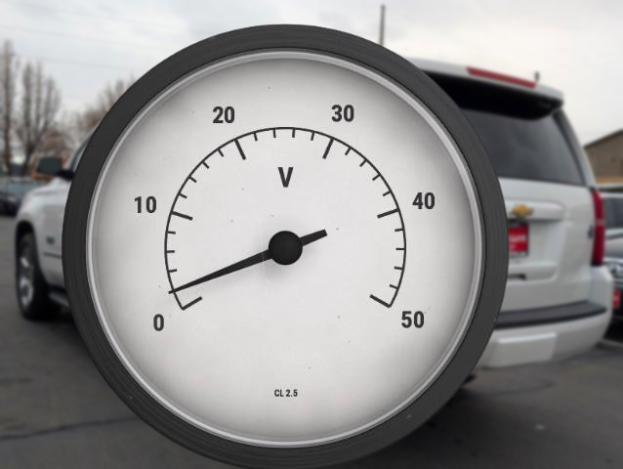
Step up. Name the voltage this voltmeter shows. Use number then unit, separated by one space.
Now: 2 V
